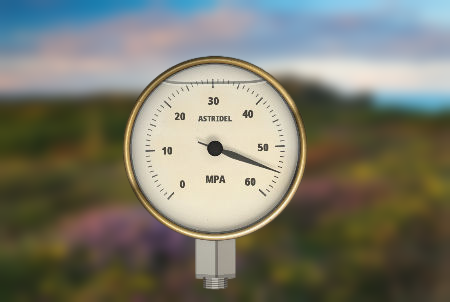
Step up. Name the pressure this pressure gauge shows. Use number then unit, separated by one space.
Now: 55 MPa
